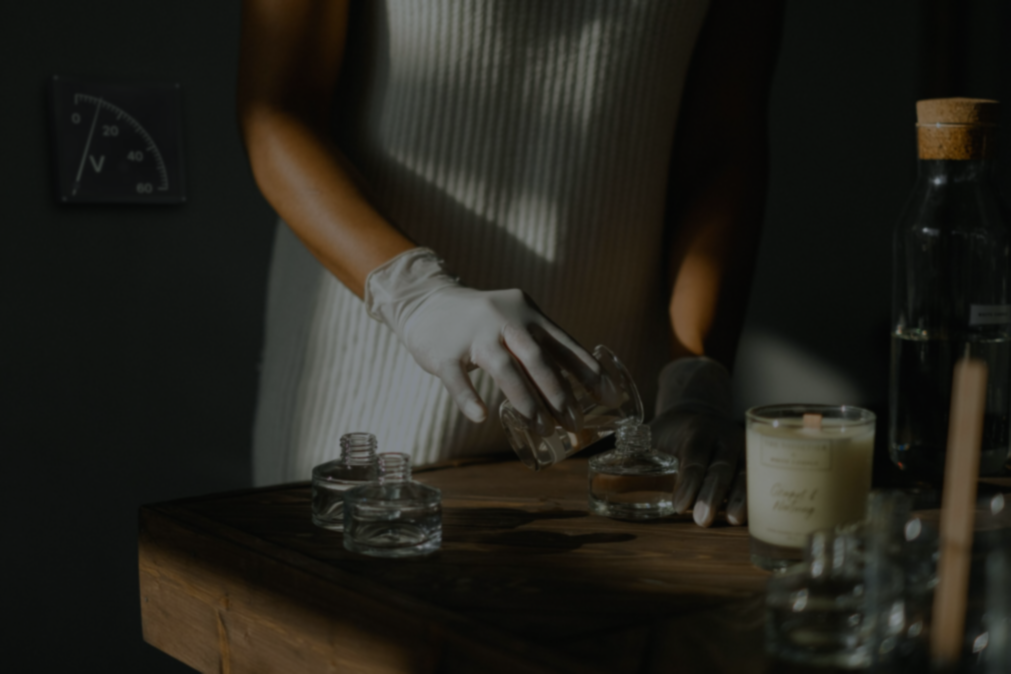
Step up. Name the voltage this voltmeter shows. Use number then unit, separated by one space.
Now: 10 V
